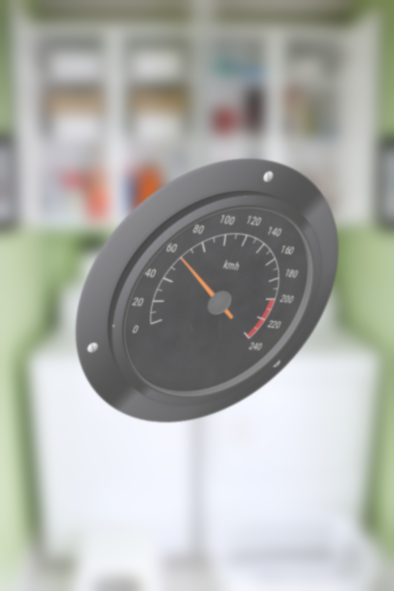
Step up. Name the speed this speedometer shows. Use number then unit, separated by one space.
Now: 60 km/h
